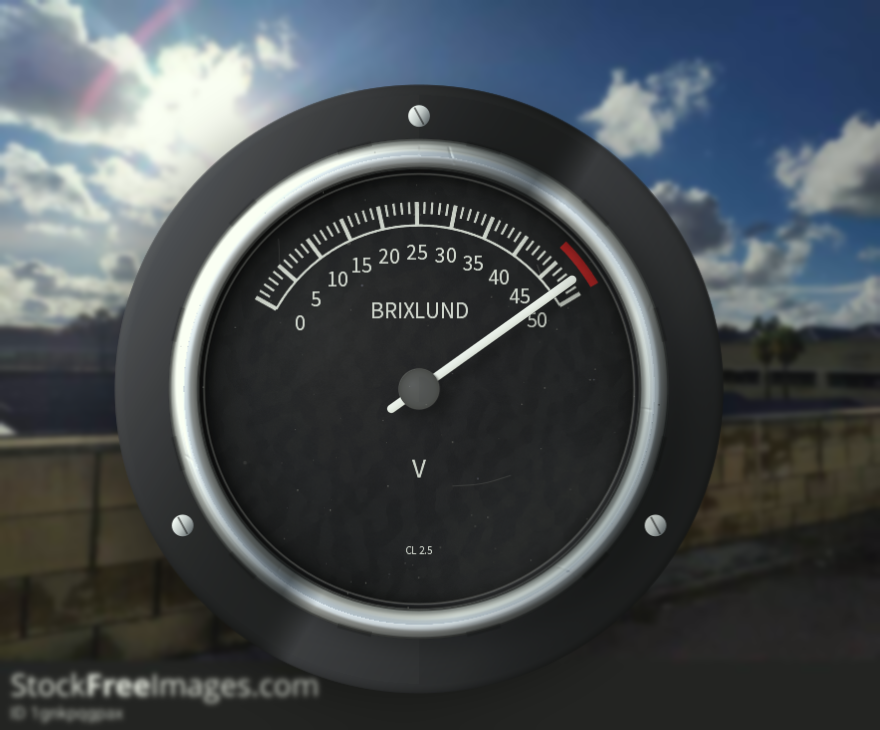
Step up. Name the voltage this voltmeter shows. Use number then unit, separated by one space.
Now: 48 V
